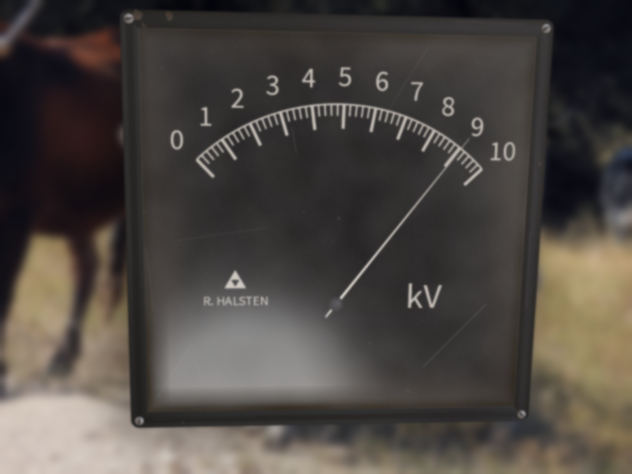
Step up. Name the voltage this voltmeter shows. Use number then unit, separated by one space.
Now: 9 kV
